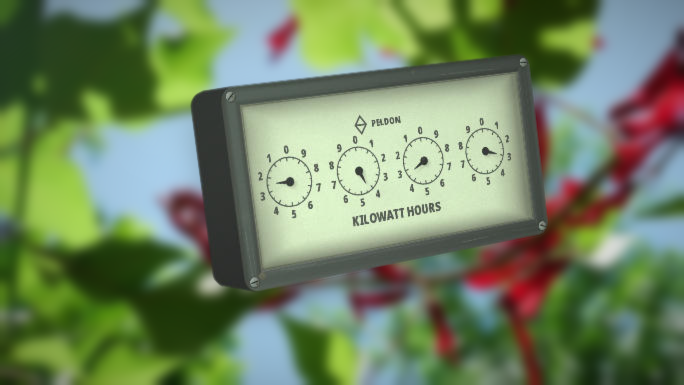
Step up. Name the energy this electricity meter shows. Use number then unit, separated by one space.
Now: 2433 kWh
